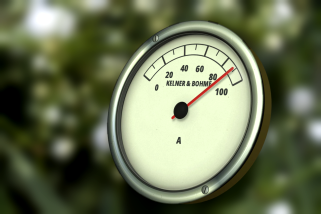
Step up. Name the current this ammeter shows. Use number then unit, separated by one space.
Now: 90 A
